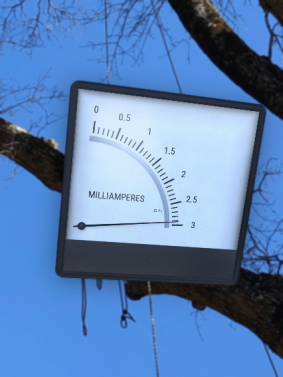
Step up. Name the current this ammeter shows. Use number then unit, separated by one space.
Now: 2.9 mA
